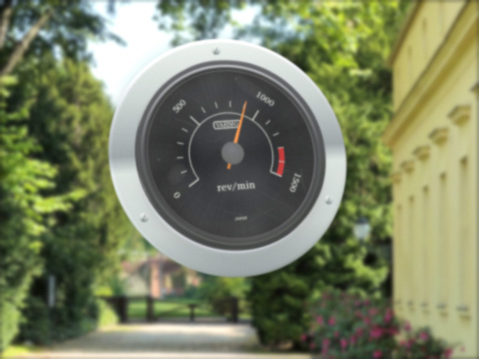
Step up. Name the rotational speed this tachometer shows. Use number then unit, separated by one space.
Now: 900 rpm
